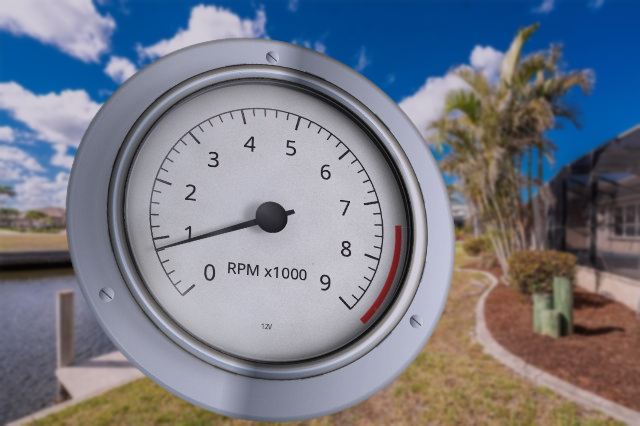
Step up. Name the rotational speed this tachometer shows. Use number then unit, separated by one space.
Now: 800 rpm
